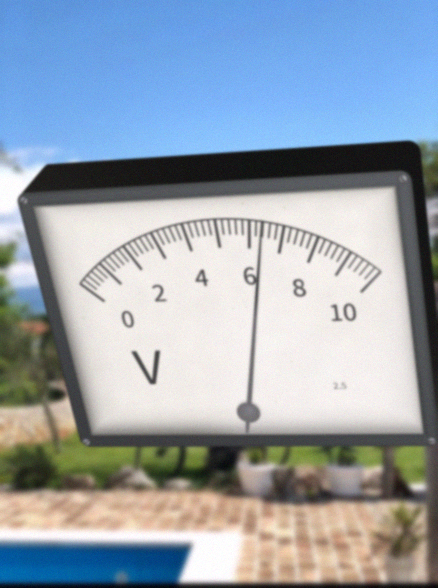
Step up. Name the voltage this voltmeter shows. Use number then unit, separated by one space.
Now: 6.4 V
